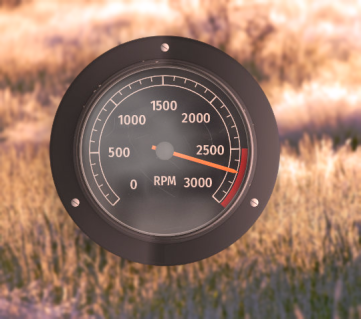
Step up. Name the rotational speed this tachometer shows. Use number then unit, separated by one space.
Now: 2700 rpm
